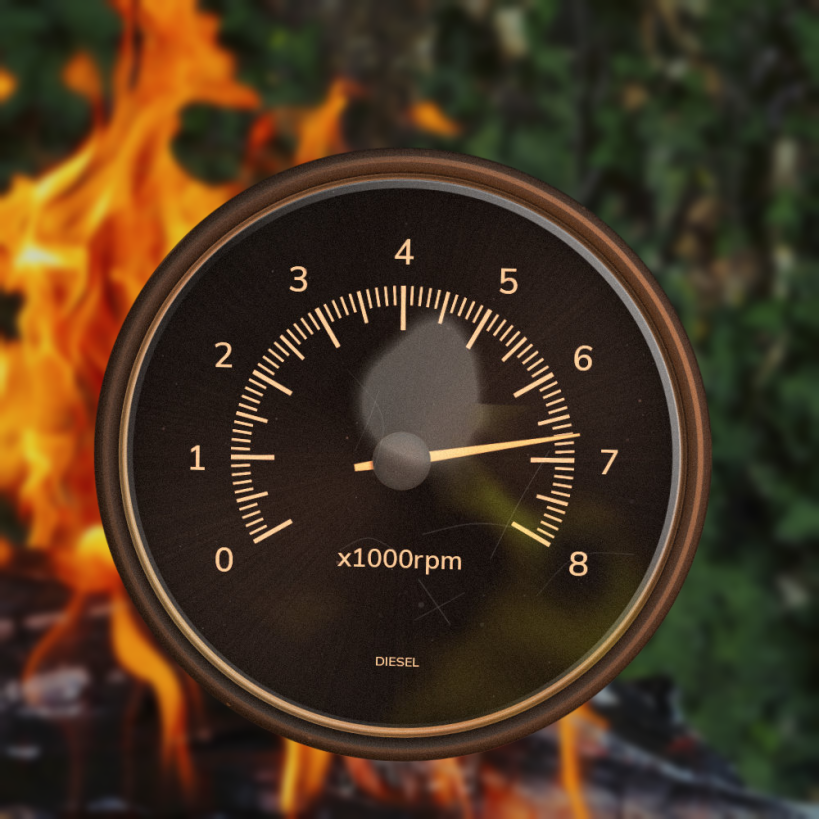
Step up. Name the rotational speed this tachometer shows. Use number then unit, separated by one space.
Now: 6700 rpm
